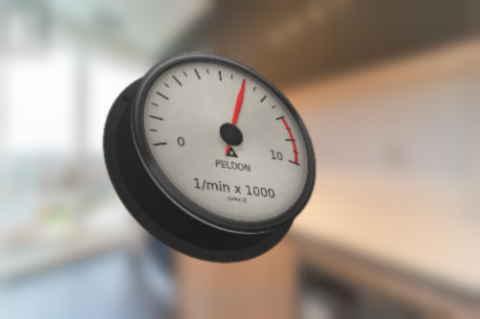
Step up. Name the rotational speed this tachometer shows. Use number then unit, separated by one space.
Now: 6000 rpm
